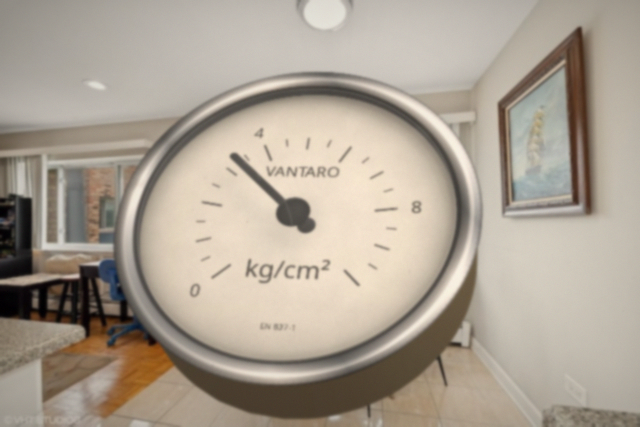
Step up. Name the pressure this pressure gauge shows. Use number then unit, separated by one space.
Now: 3.25 kg/cm²
